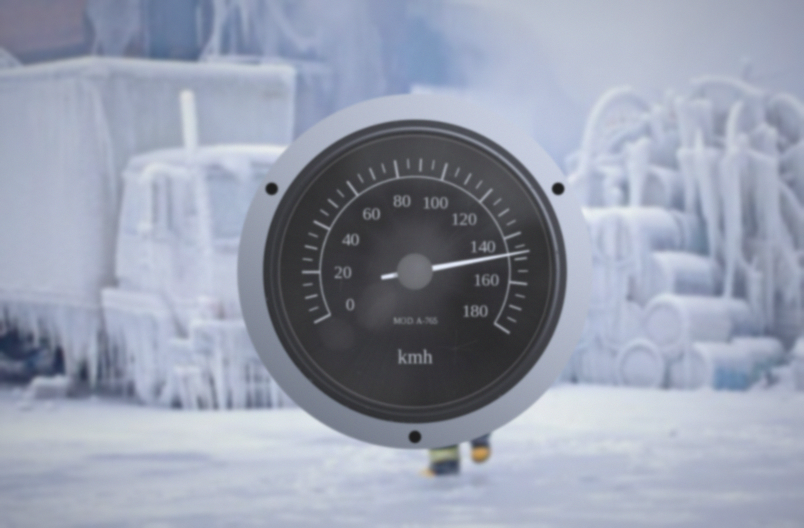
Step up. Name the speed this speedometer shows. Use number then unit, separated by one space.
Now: 147.5 km/h
